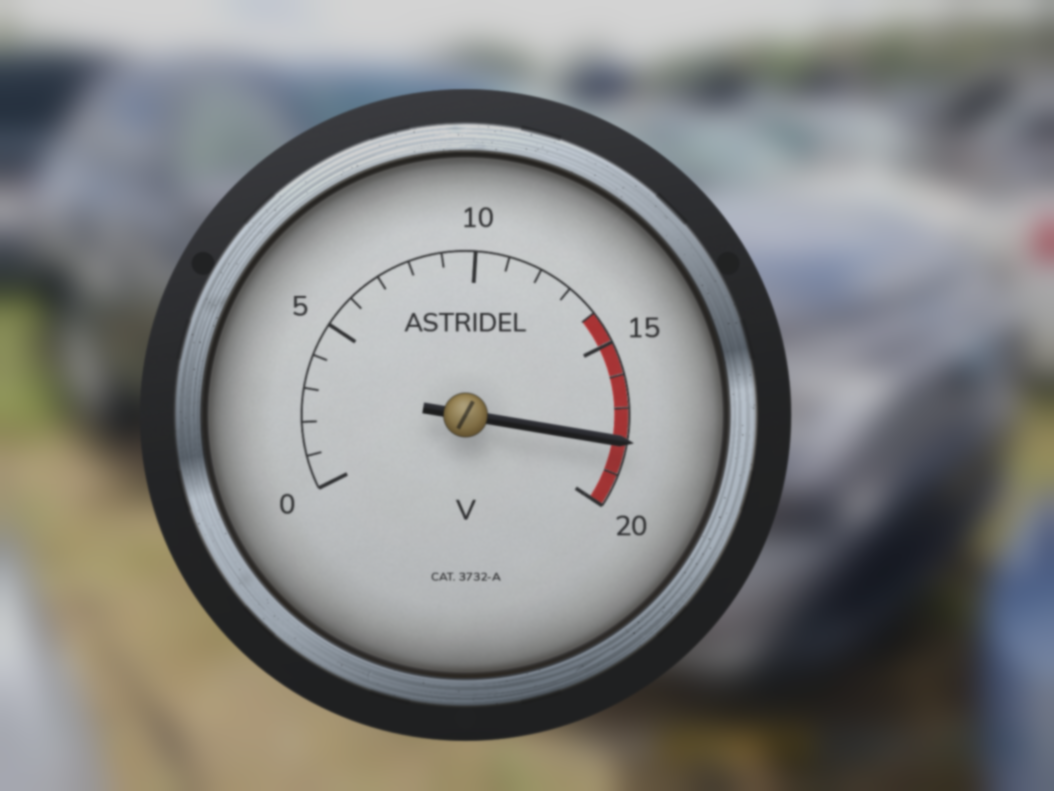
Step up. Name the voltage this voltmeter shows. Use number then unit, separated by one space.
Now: 18 V
